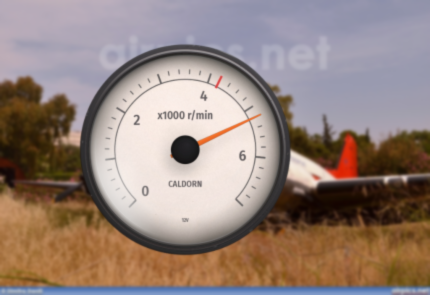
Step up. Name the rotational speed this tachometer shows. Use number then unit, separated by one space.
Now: 5200 rpm
